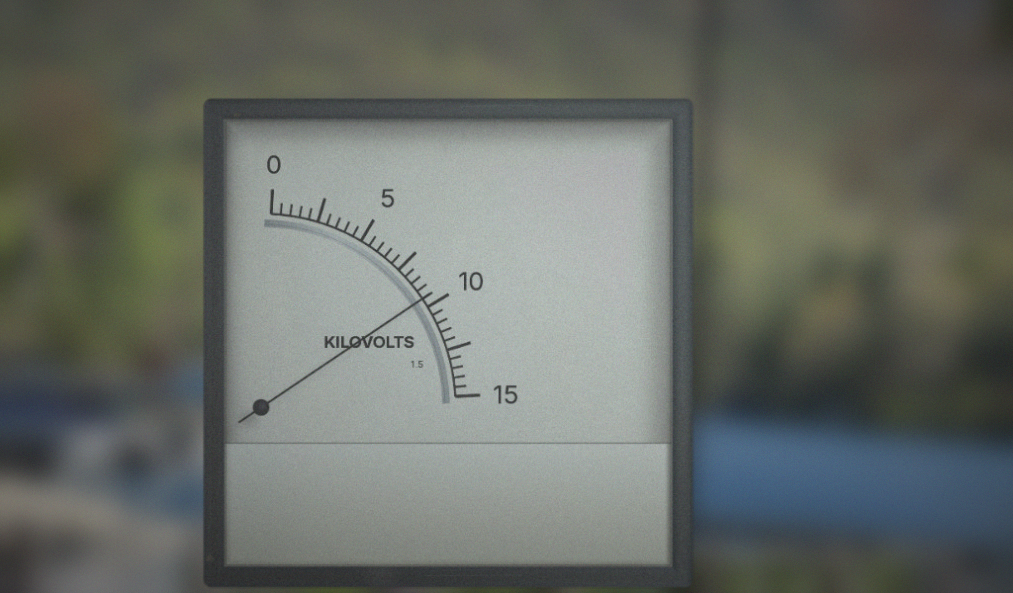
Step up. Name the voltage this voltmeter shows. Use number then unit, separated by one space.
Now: 9.5 kV
